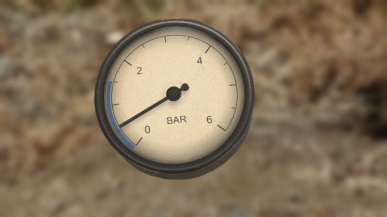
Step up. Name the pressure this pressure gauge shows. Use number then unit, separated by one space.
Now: 0.5 bar
